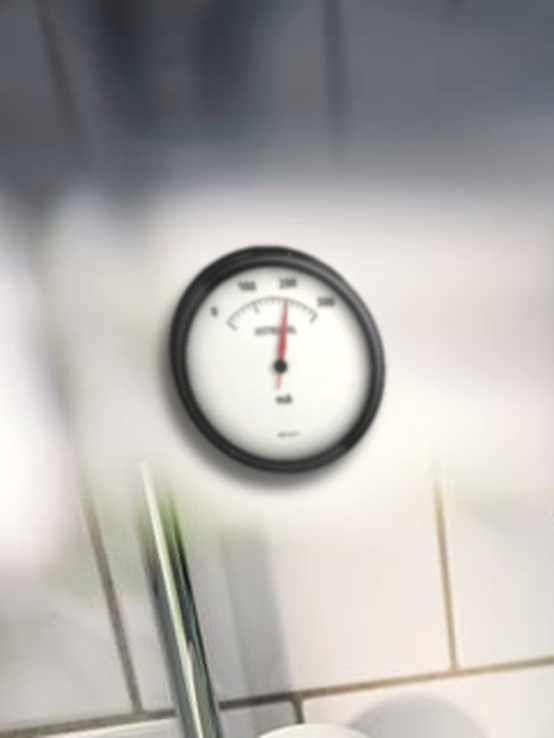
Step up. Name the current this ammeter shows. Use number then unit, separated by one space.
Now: 200 mA
